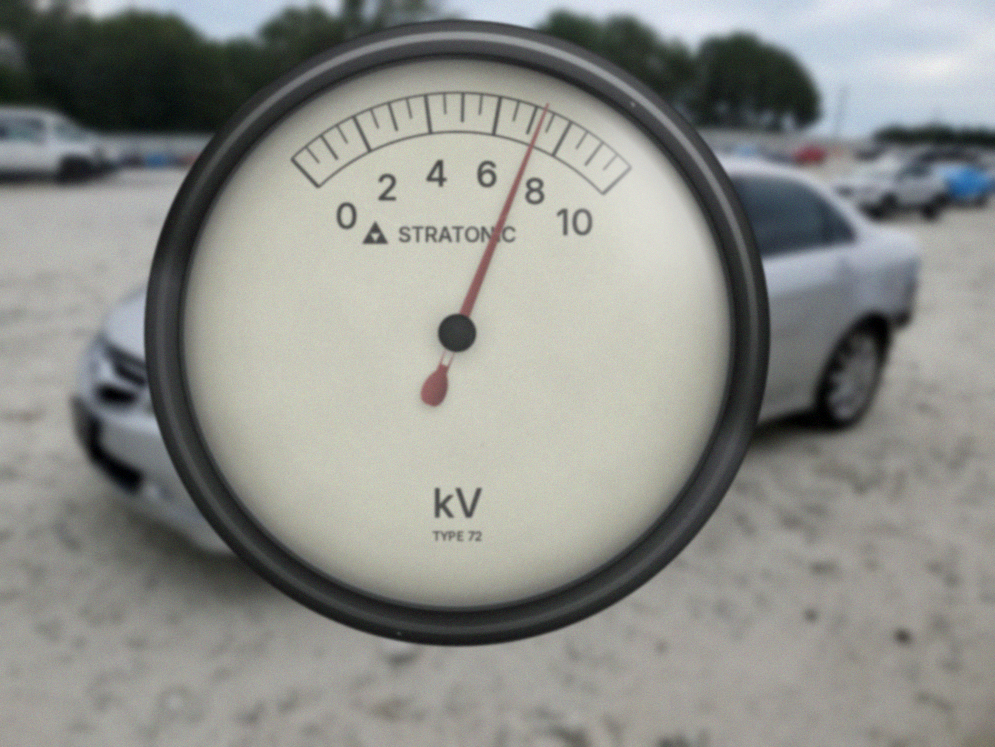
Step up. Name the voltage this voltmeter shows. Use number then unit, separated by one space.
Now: 7.25 kV
